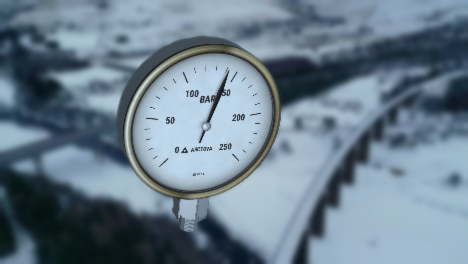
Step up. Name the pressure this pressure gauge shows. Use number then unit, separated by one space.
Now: 140 bar
